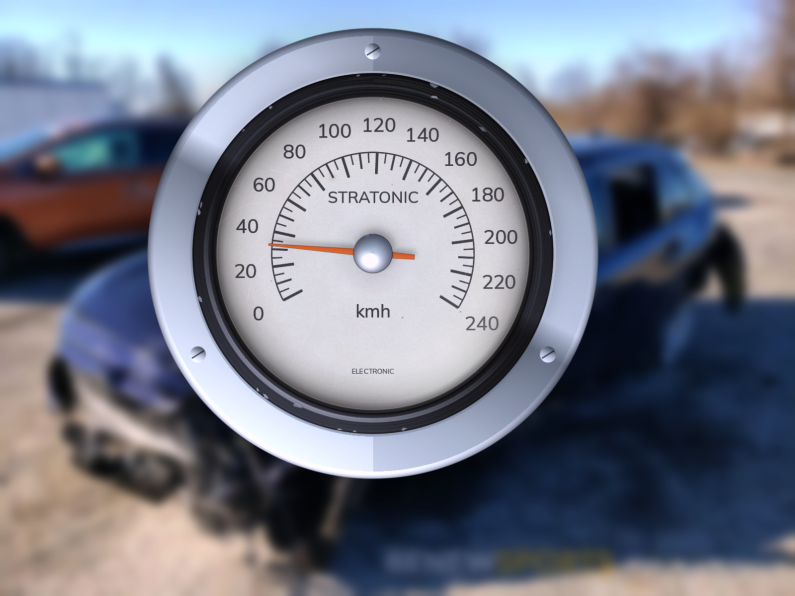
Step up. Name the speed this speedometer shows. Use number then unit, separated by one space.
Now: 32.5 km/h
